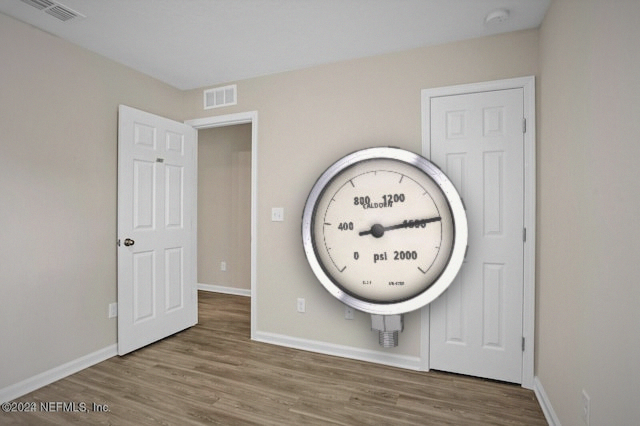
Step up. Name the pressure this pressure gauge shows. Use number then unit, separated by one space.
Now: 1600 psi
